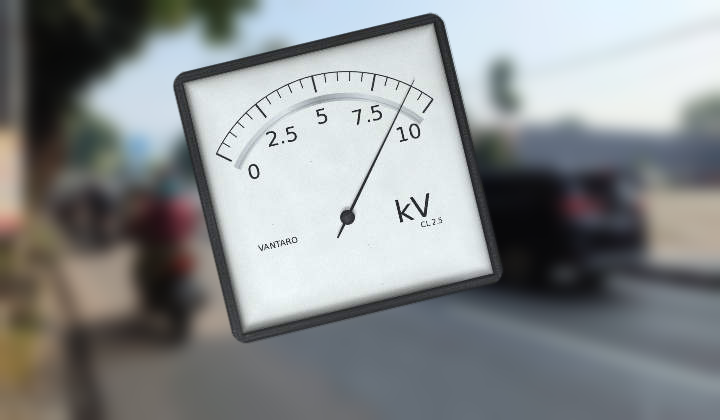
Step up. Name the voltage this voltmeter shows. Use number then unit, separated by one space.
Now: 9 kV
